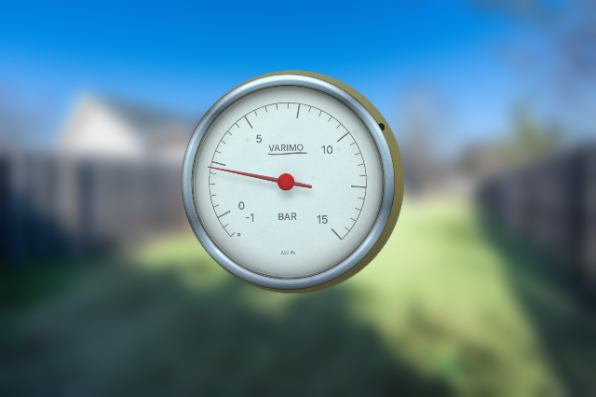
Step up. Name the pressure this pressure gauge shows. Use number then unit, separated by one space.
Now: 2.25 bar
